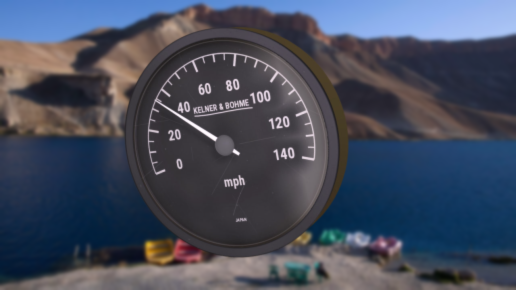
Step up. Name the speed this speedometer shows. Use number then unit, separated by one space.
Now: 35 mph
